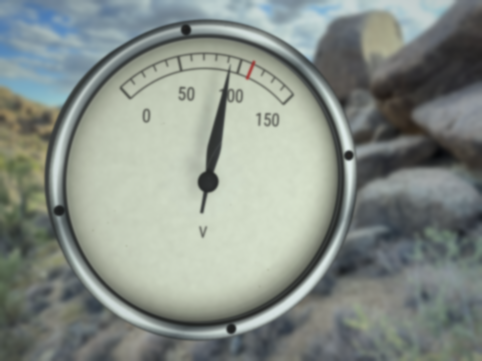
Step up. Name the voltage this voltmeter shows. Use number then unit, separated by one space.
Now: 90 V
